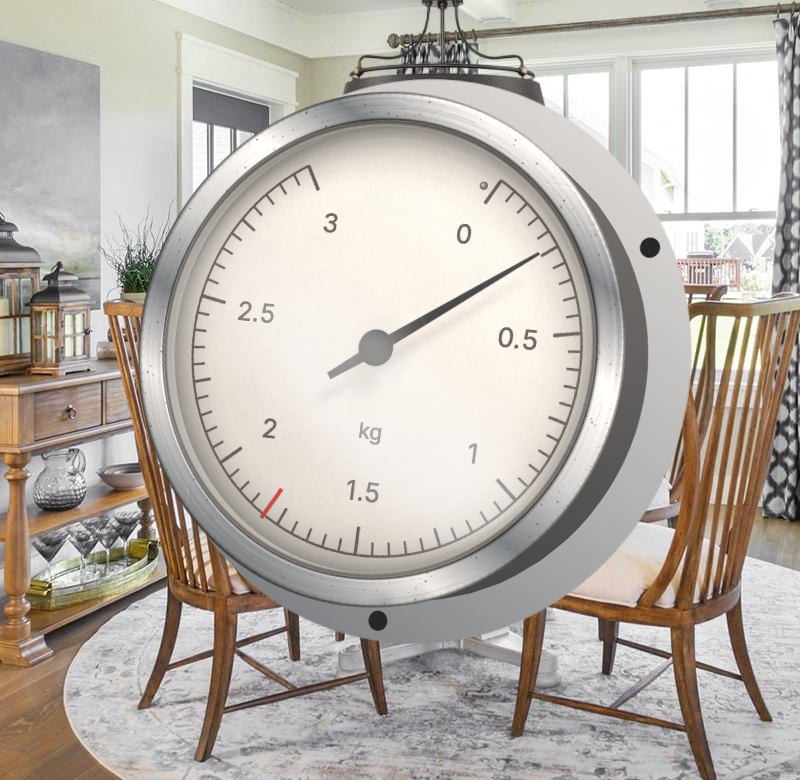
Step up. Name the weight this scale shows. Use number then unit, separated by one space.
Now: 0.25 kg
